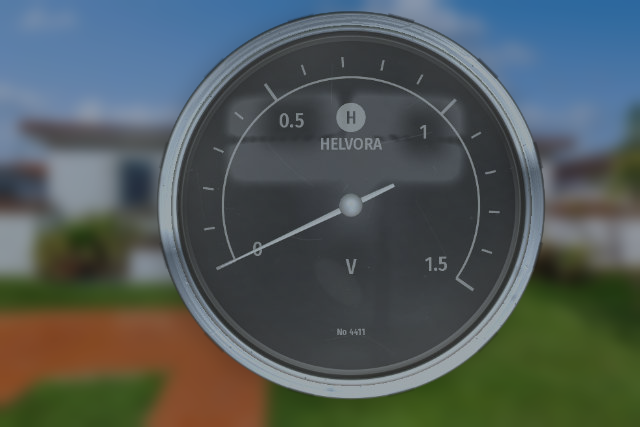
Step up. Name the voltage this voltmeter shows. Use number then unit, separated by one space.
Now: 0 V
